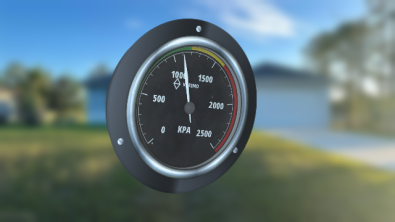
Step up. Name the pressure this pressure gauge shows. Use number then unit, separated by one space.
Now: 1100 kPa
